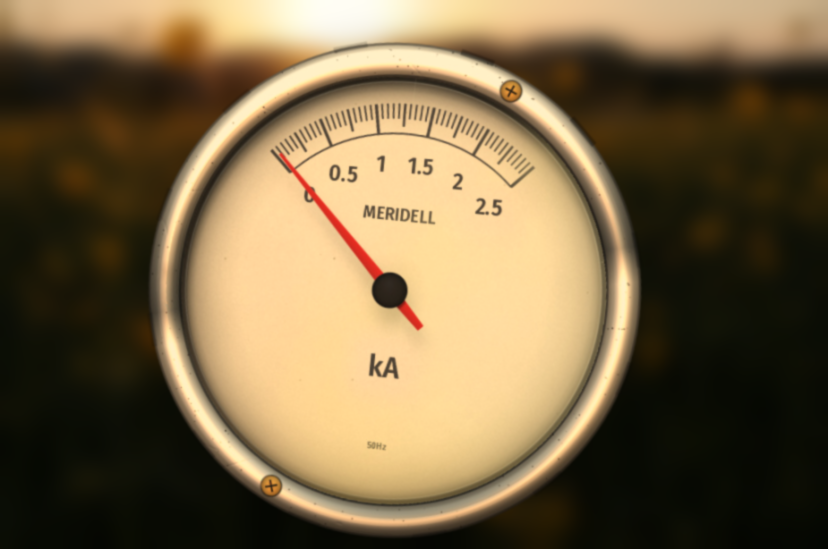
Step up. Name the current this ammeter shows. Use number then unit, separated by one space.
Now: 0.05 kA
